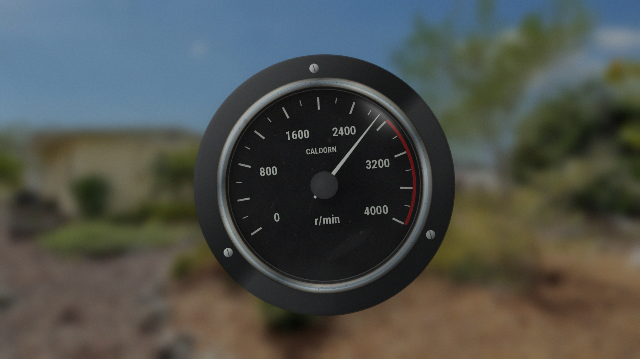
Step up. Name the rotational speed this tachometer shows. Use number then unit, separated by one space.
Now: 2700 rpm
